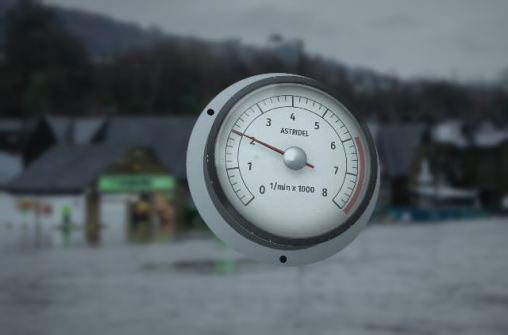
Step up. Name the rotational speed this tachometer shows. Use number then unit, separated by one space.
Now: 2000 rpm
